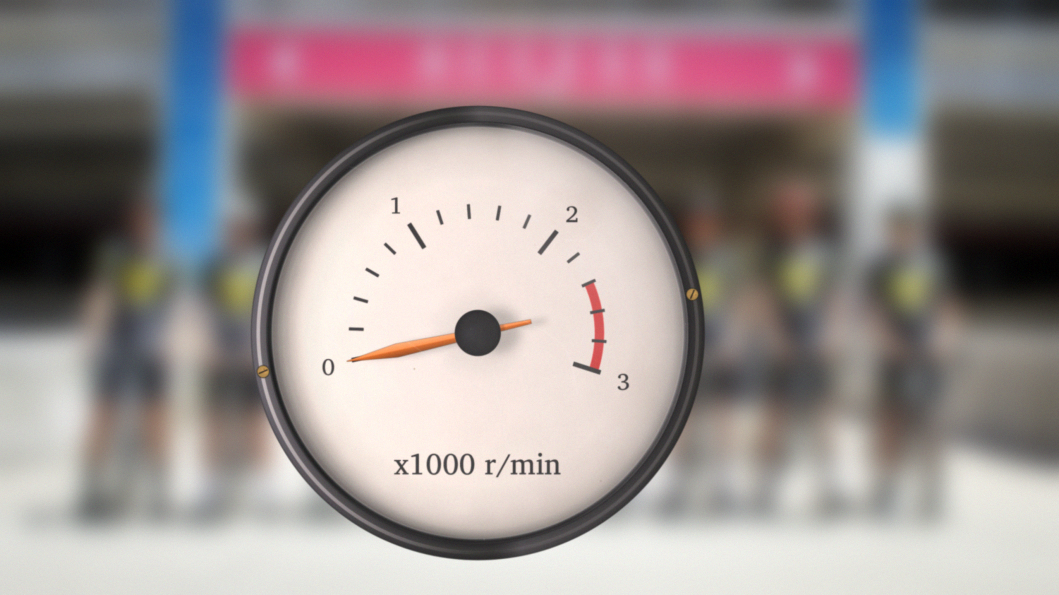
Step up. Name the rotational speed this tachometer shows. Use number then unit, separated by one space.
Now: 0 rpm
